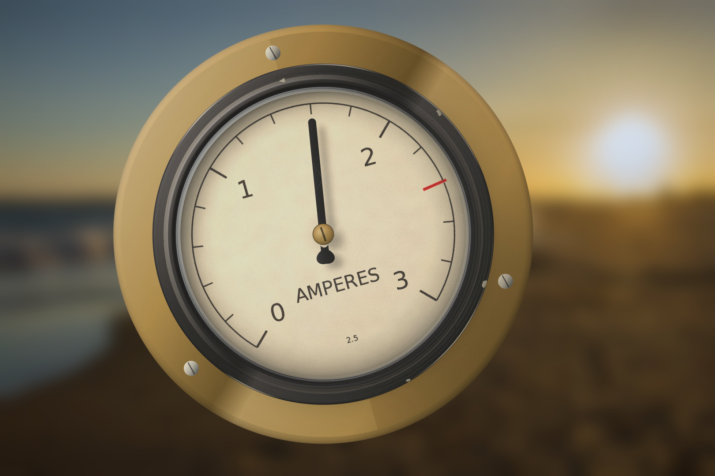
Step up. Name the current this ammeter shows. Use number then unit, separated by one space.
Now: 1.6 A
